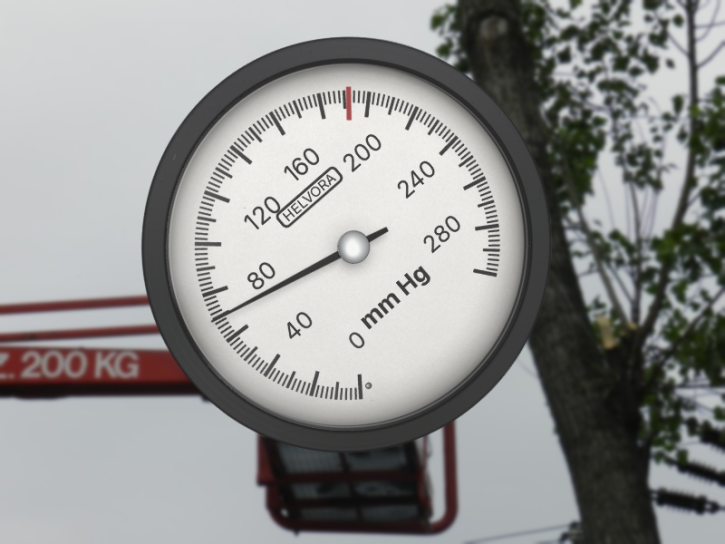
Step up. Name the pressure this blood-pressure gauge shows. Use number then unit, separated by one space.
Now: 70 mmHg
